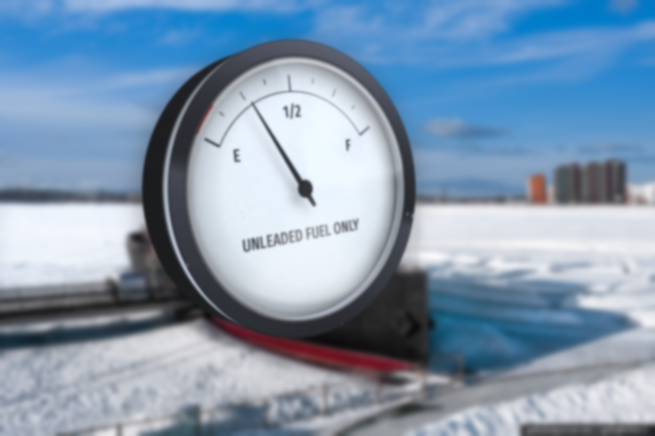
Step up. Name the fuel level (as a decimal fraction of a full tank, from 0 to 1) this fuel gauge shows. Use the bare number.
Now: 0.25
